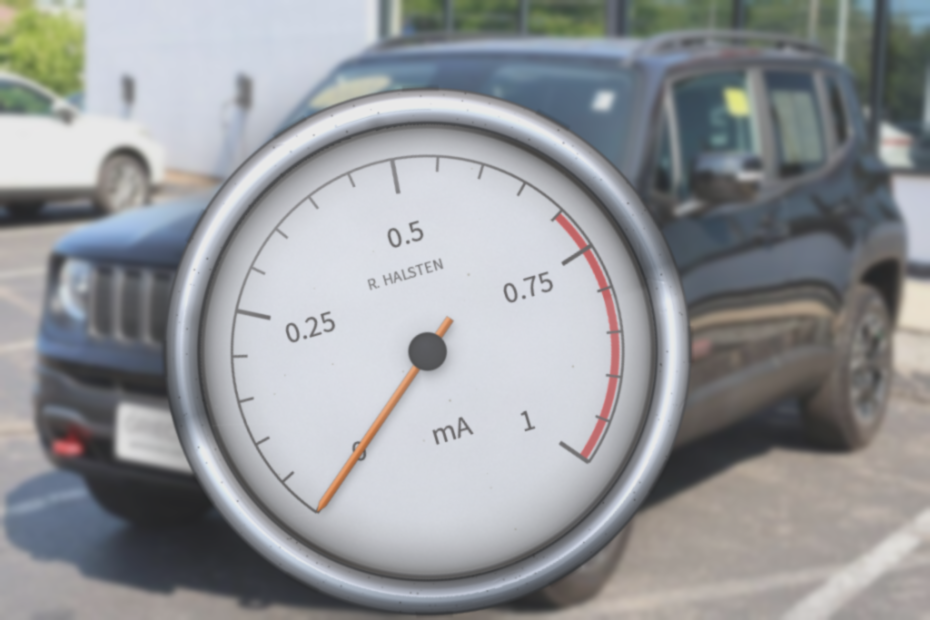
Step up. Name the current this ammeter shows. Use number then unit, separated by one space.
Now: 0 mA
